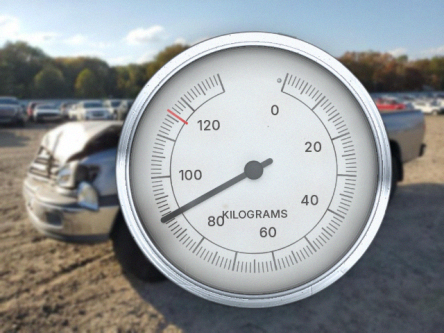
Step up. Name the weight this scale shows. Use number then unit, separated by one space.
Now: 90 kg
